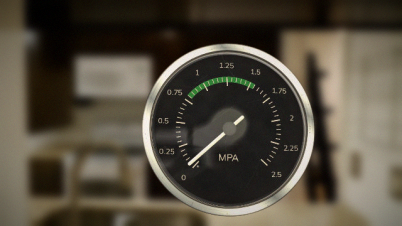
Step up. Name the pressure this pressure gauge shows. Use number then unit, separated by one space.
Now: 0.05 MPa
